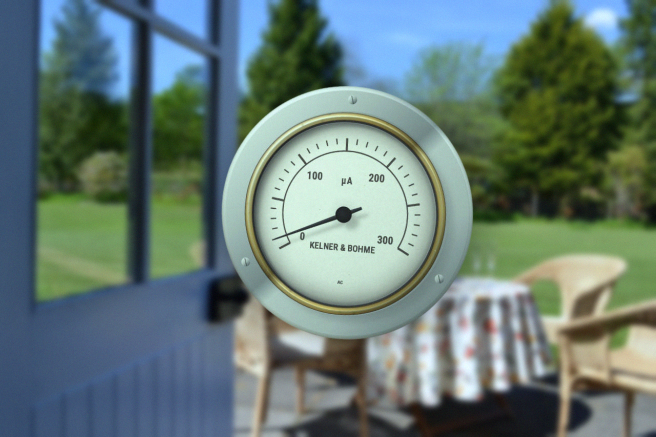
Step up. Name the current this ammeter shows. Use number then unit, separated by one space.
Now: 10 µA
